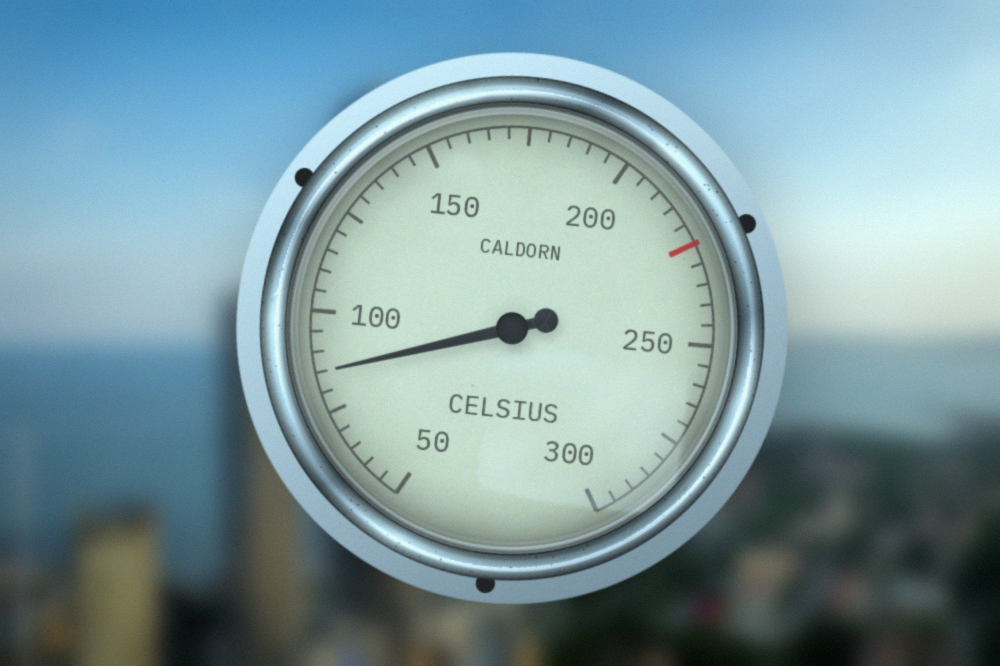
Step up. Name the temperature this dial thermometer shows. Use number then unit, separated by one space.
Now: 85 °C
